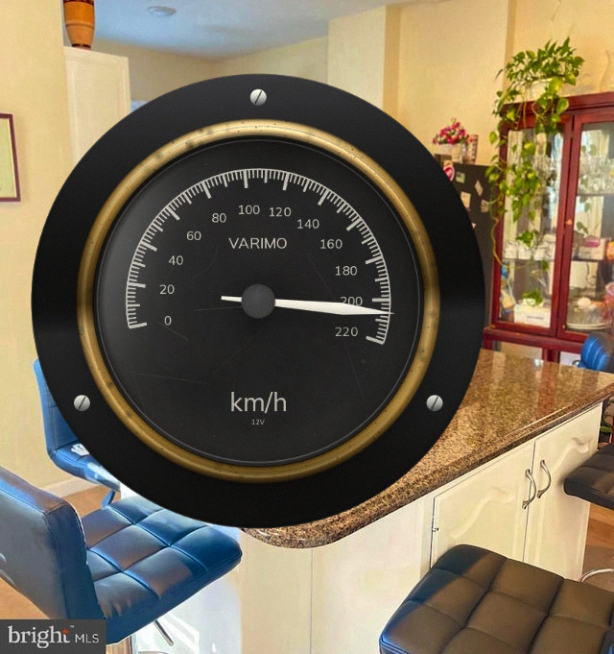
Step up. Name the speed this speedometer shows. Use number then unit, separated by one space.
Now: 206 km/h
